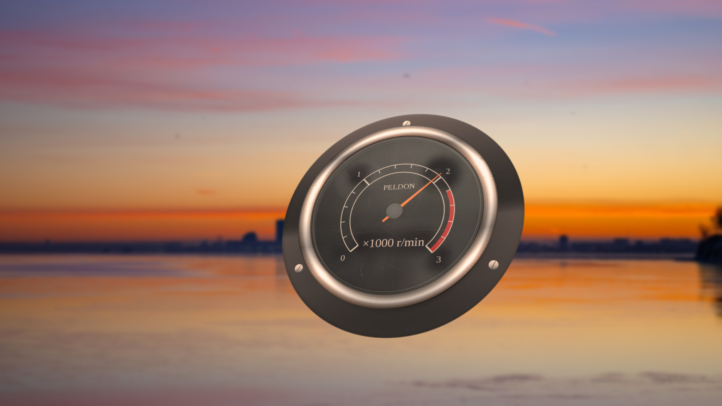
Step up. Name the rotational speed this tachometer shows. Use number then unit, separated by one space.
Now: 2000 rpm
